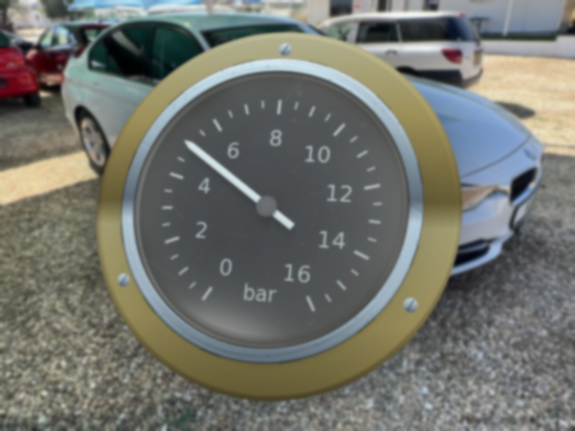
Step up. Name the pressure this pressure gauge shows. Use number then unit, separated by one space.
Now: 5 bar
